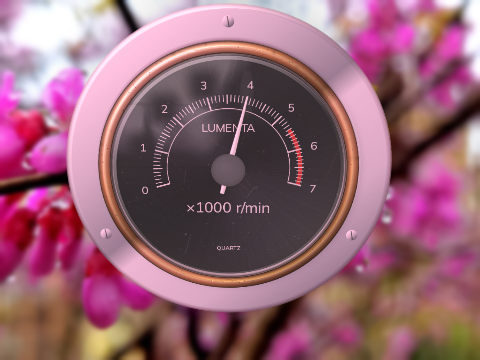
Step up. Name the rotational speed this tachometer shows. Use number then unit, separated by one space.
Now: 4000 rpm
